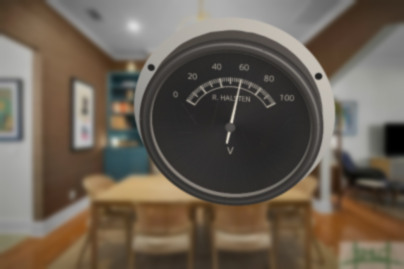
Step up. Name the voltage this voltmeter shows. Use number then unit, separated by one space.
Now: 60 V
